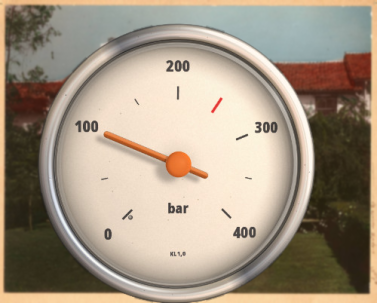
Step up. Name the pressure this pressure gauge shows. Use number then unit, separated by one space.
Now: 100 bar
